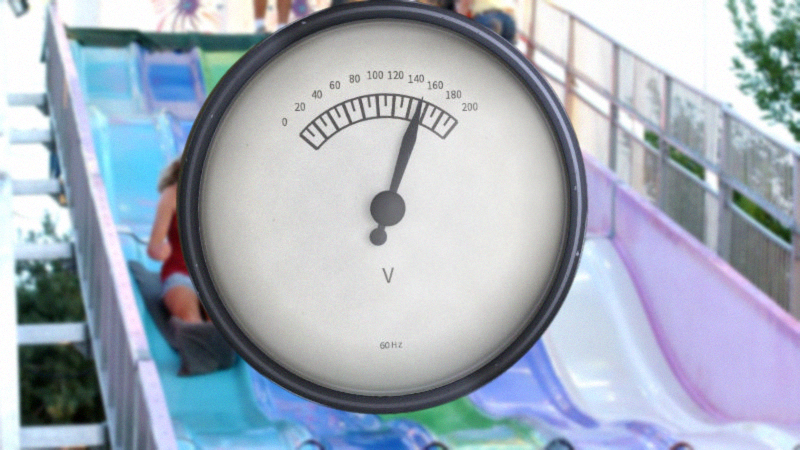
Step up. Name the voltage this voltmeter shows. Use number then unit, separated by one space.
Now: 150 V
